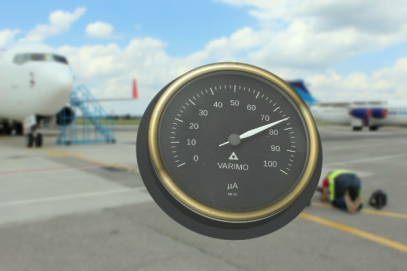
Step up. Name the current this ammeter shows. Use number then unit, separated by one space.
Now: 76 µA
